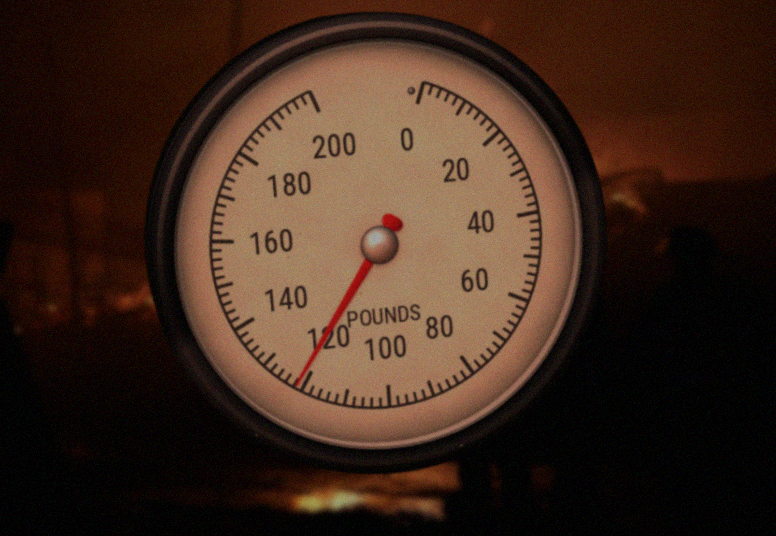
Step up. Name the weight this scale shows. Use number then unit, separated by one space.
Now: 122 lb
